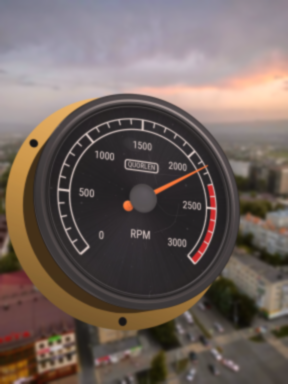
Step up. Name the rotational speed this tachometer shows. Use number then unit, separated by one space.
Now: 2150 rpm
